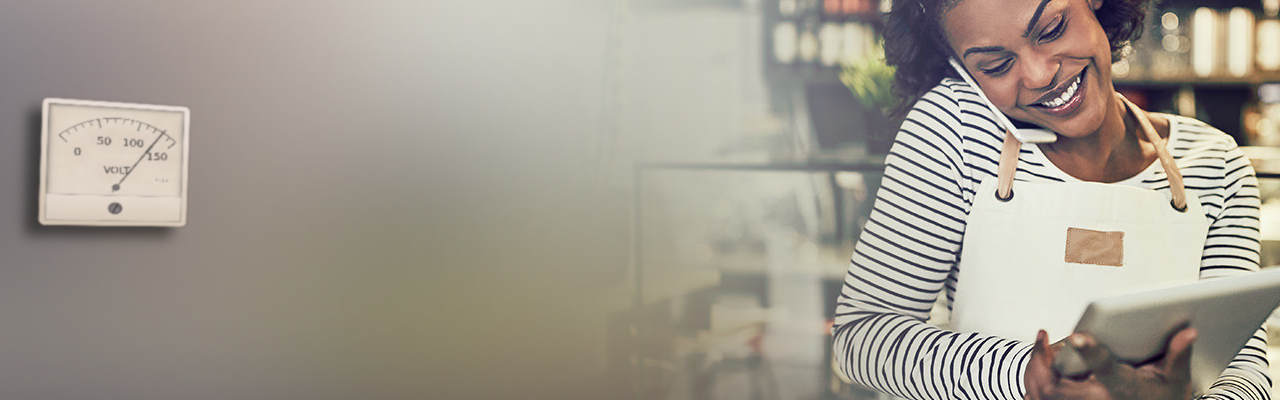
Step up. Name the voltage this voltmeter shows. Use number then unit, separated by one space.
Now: 130 V
